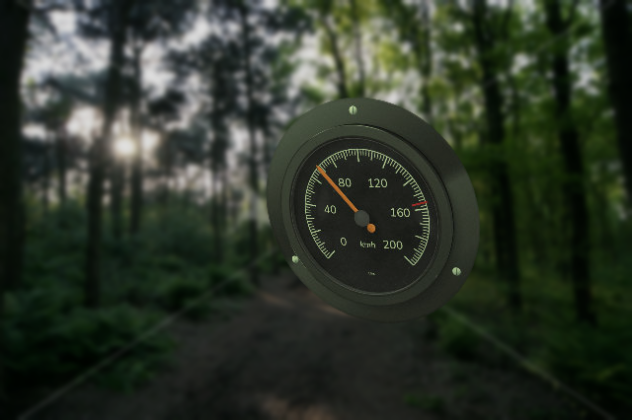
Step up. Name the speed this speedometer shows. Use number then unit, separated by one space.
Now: 70 km/h
